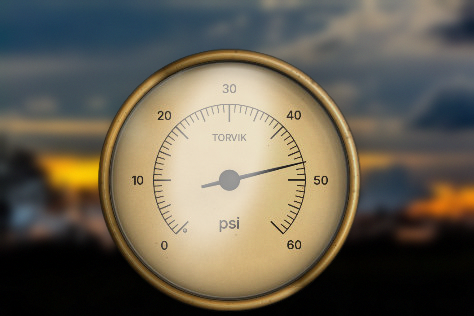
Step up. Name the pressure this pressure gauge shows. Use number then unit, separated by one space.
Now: 47 psi
